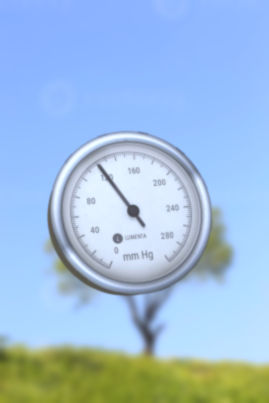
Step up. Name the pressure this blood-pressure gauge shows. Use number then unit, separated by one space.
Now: 120 mmHg
